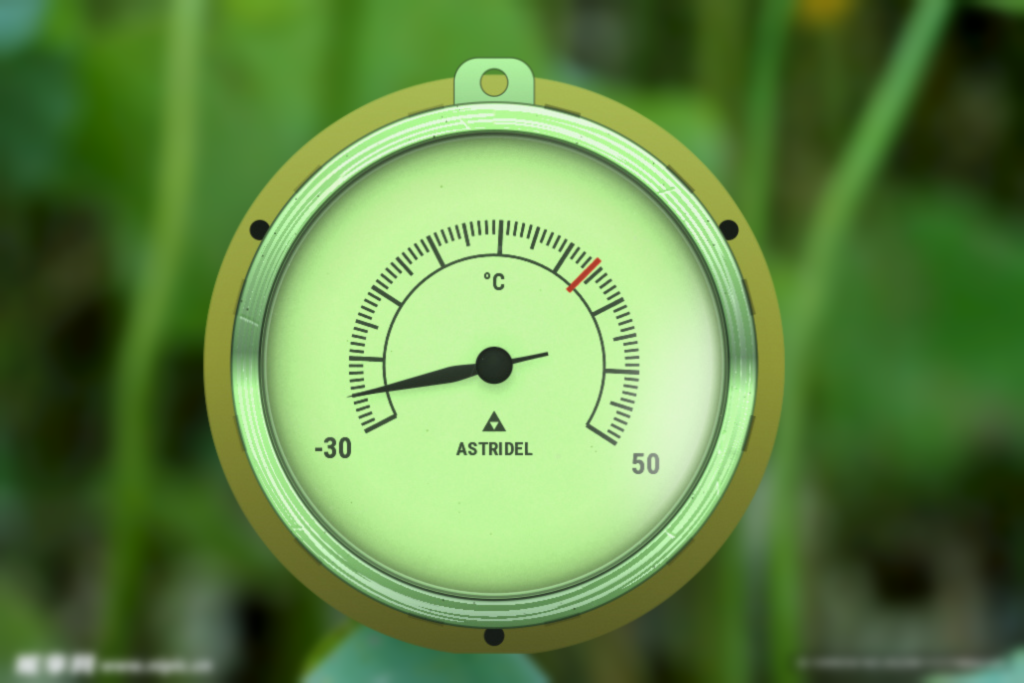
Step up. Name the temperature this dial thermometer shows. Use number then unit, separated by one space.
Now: -25 °C
